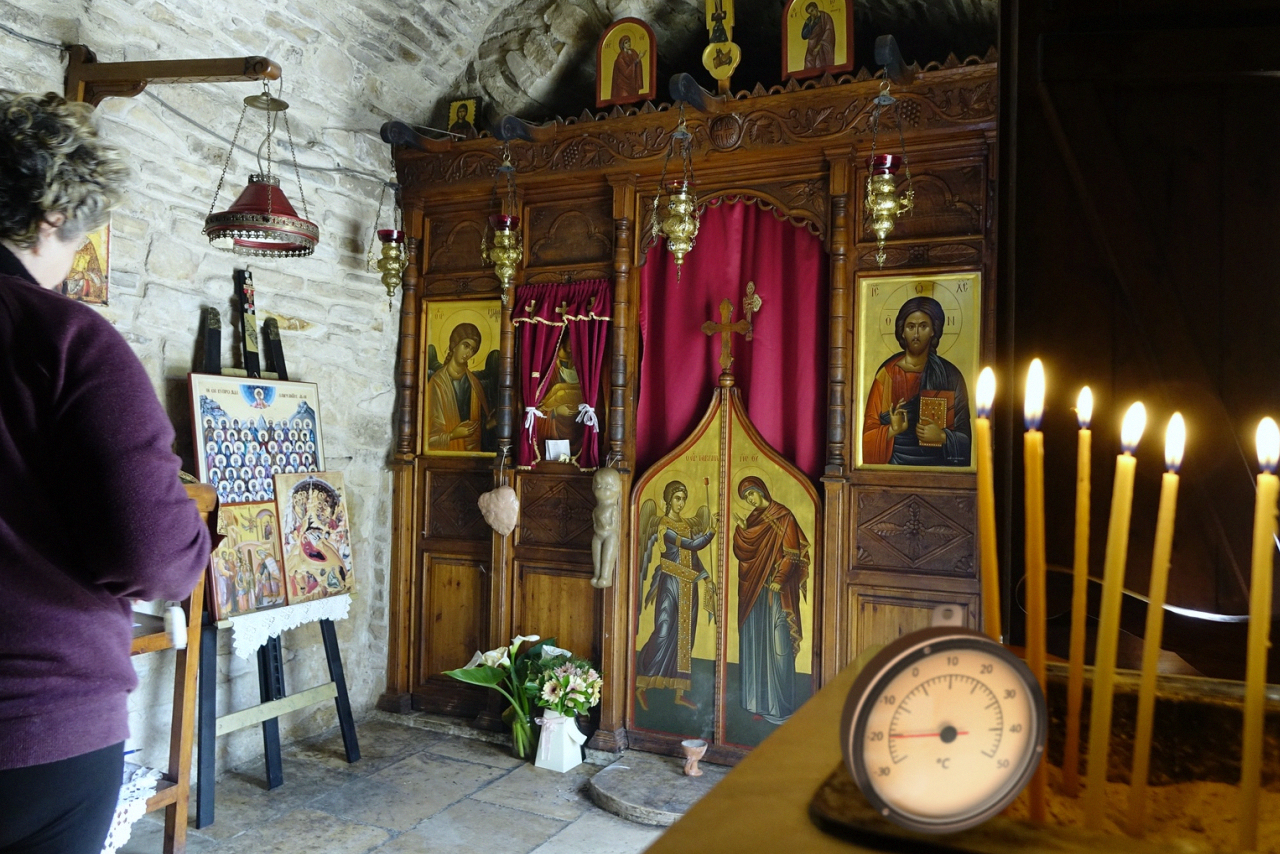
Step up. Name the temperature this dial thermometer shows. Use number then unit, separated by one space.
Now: -20 °C
